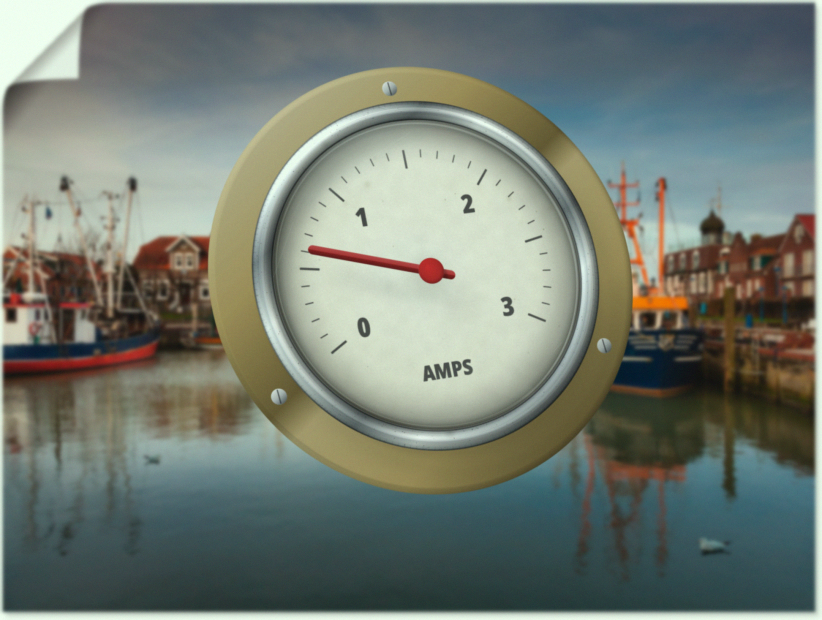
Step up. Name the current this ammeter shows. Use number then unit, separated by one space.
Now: 0.6 A
